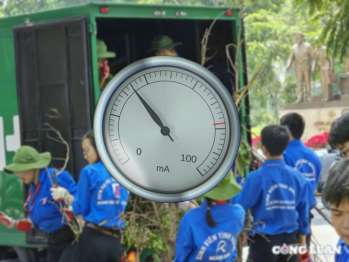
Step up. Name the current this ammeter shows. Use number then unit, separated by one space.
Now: 34 mA
